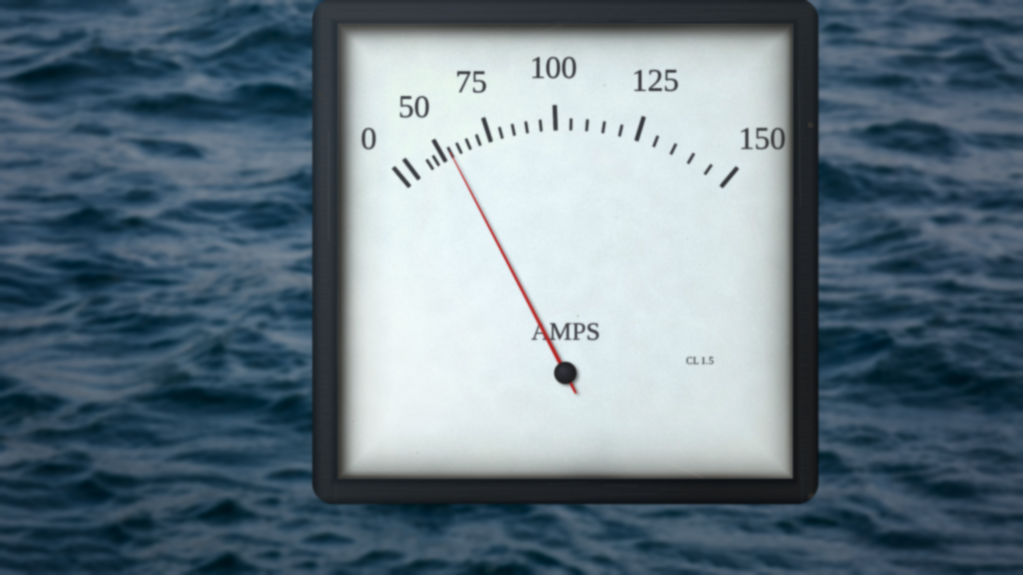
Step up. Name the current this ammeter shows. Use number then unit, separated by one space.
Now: 55 A
